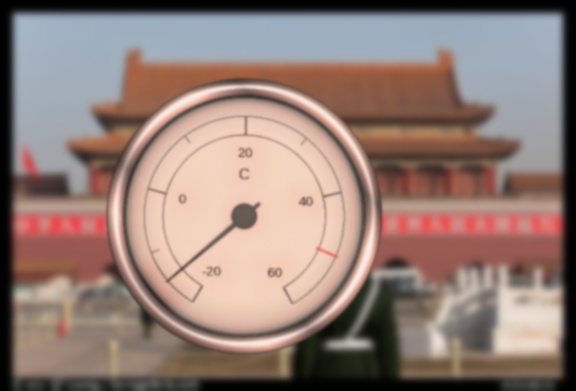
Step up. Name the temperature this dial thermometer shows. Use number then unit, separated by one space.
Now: -15 °C
